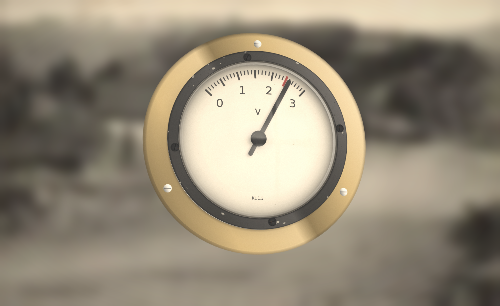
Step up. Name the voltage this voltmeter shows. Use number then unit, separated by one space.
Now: 2.5 V
